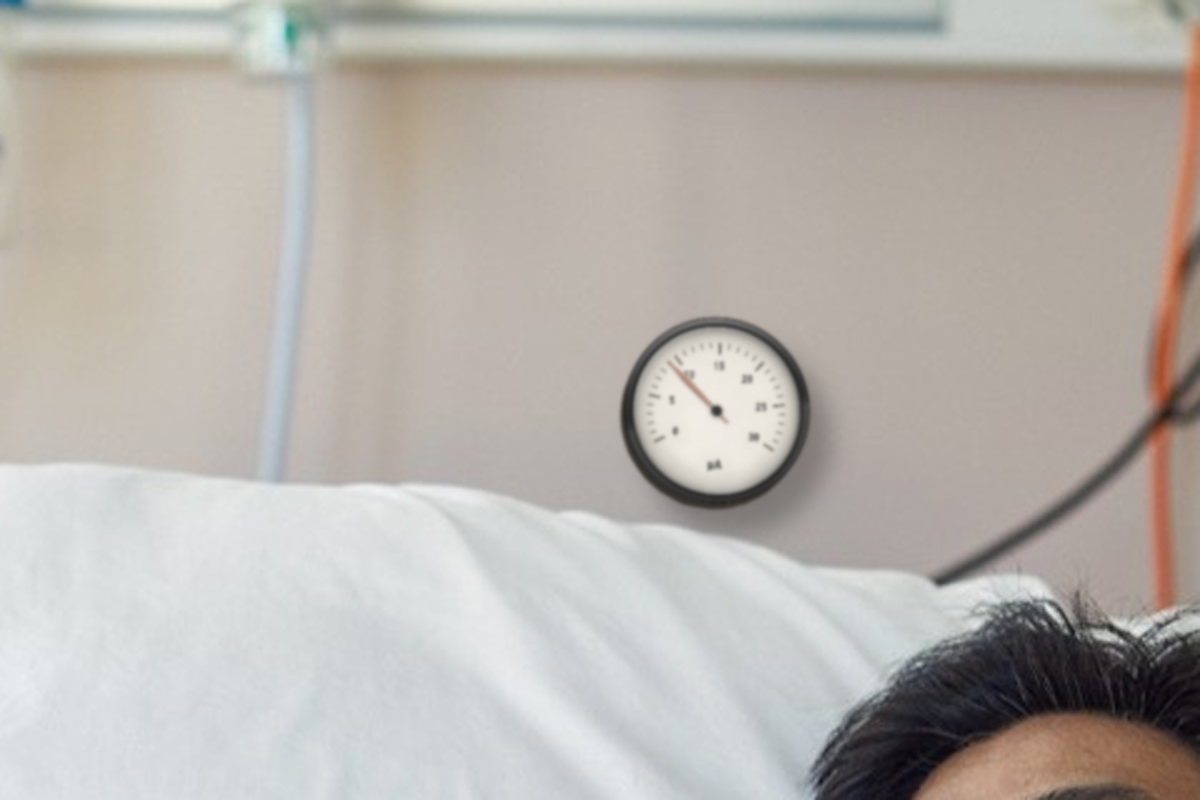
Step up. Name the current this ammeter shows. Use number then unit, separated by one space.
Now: 9 µA
